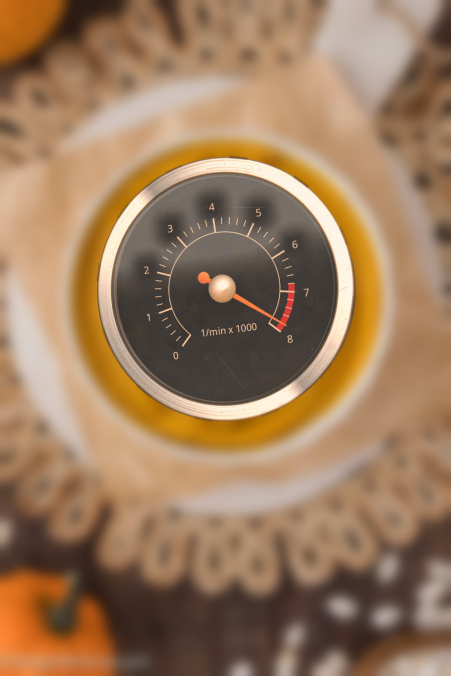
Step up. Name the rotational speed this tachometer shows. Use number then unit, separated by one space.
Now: 7800 rpm
